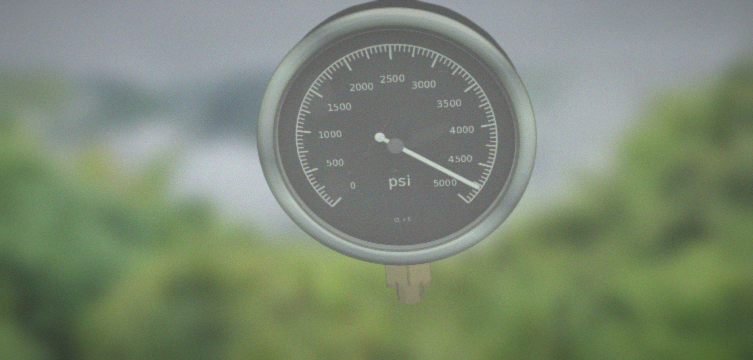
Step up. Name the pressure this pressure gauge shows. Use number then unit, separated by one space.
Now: 4750 psi
